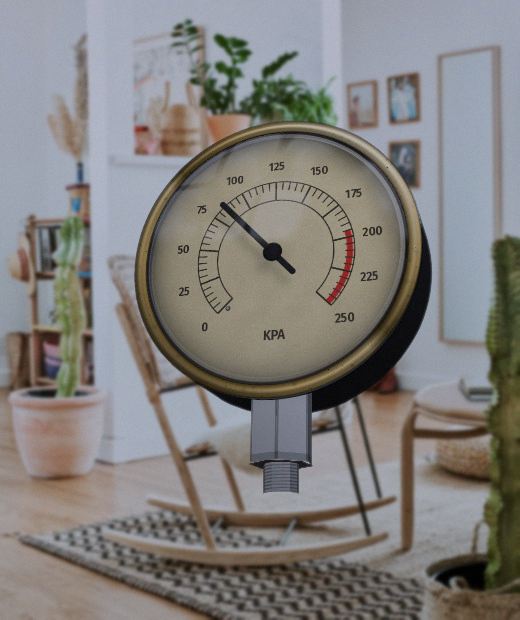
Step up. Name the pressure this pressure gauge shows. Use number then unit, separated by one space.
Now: 85 kPa
